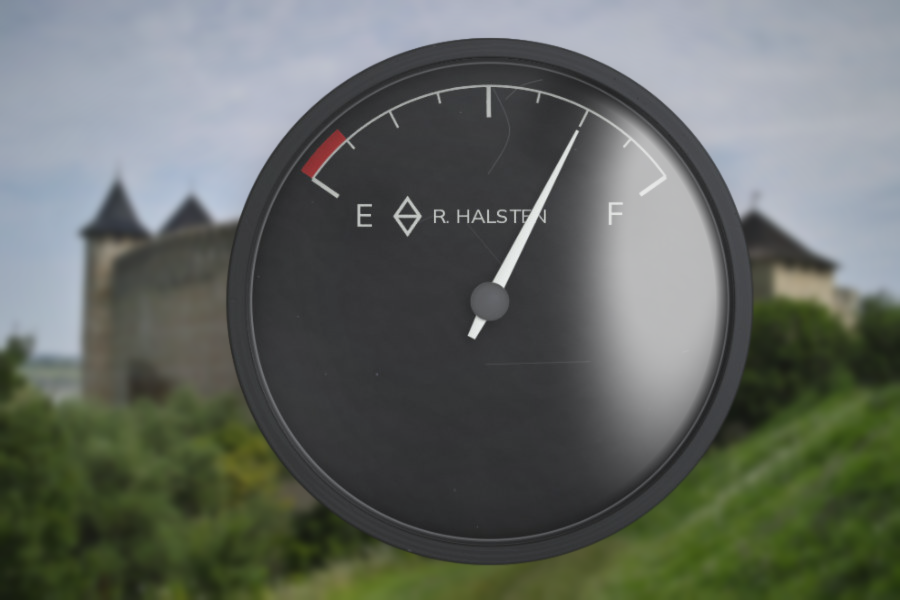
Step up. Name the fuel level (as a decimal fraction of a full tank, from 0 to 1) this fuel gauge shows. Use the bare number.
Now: 0.75
